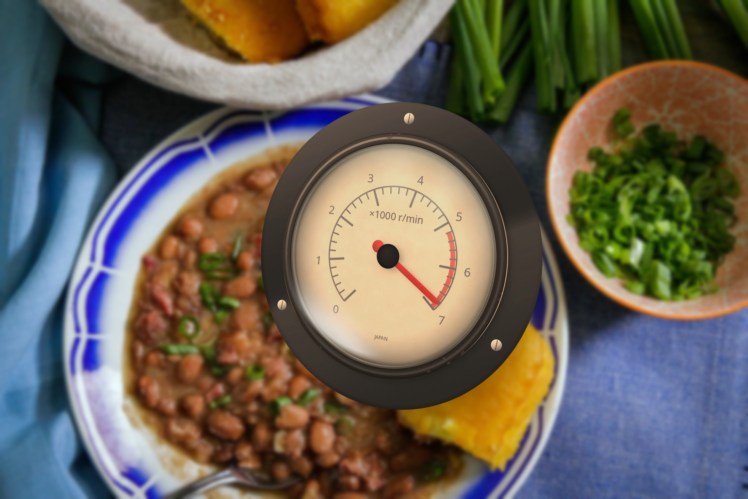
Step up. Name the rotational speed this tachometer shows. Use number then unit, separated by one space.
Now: 6800 rpm
